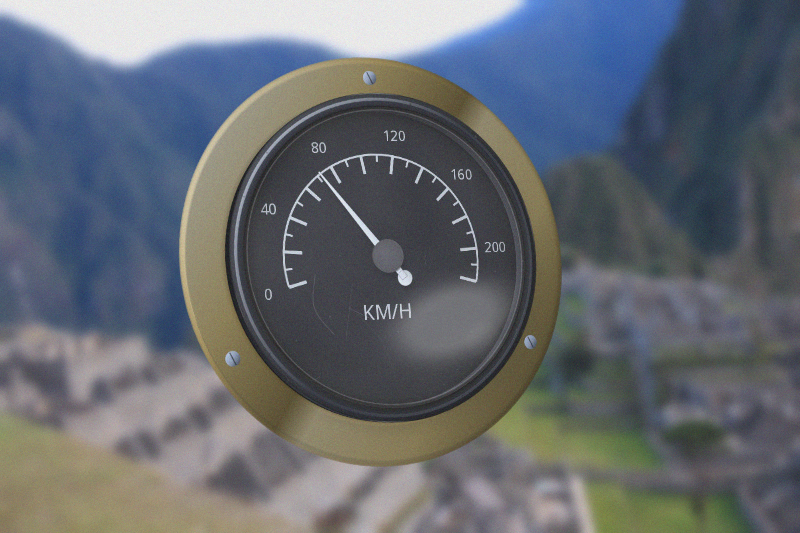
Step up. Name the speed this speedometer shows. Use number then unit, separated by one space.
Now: 70 km/h
